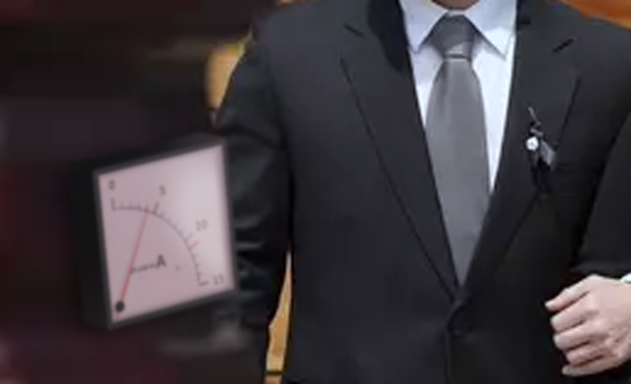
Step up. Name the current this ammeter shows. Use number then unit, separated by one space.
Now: 4 A
